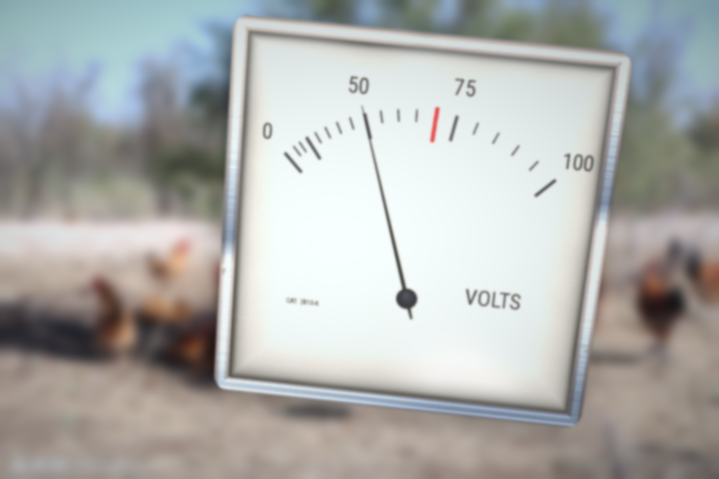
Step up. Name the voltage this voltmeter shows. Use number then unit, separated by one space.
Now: 50 V
